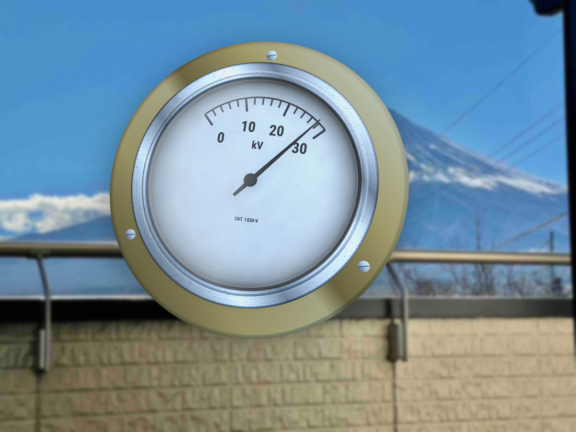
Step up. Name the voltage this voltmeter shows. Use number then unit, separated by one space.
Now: 28 kV
